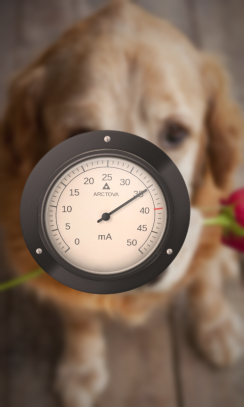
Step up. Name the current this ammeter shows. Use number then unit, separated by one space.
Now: 35 mA
